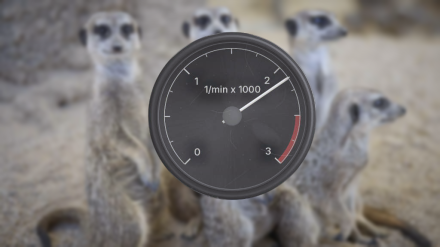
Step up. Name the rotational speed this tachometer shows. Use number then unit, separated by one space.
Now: 2125 rpm
